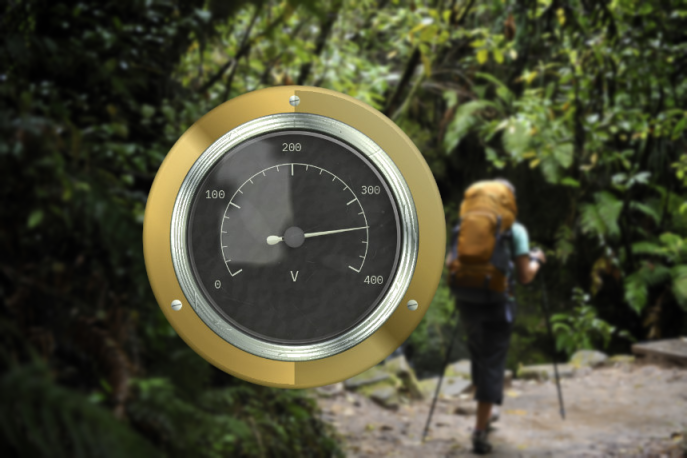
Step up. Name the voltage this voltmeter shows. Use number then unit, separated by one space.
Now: 340 V
